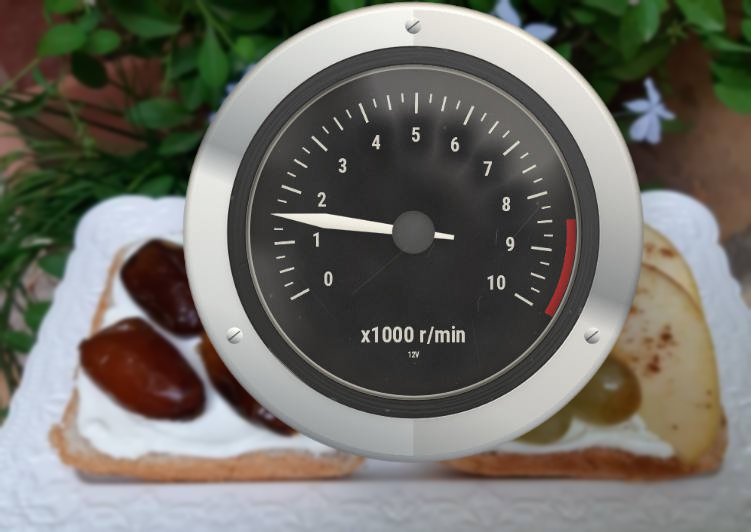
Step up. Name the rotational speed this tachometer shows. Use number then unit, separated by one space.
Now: 1500 rpm
